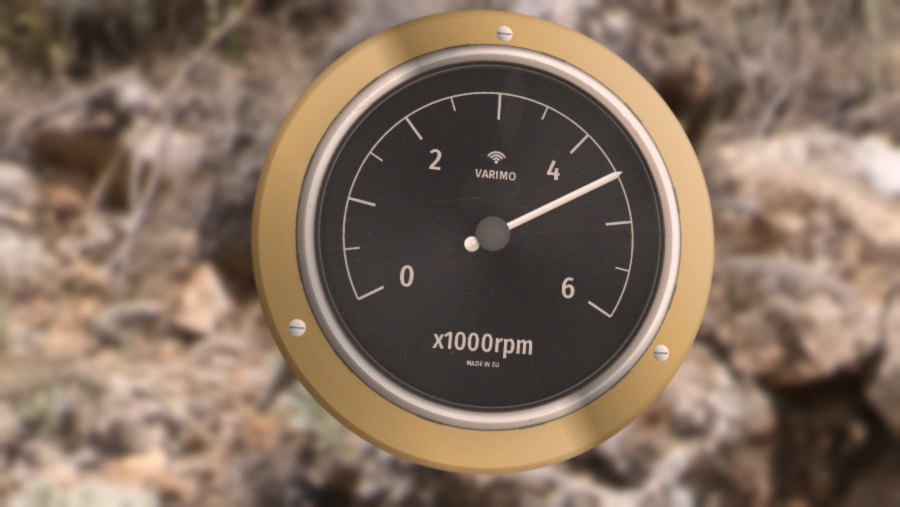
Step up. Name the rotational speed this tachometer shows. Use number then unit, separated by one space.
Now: 4500 rpm
